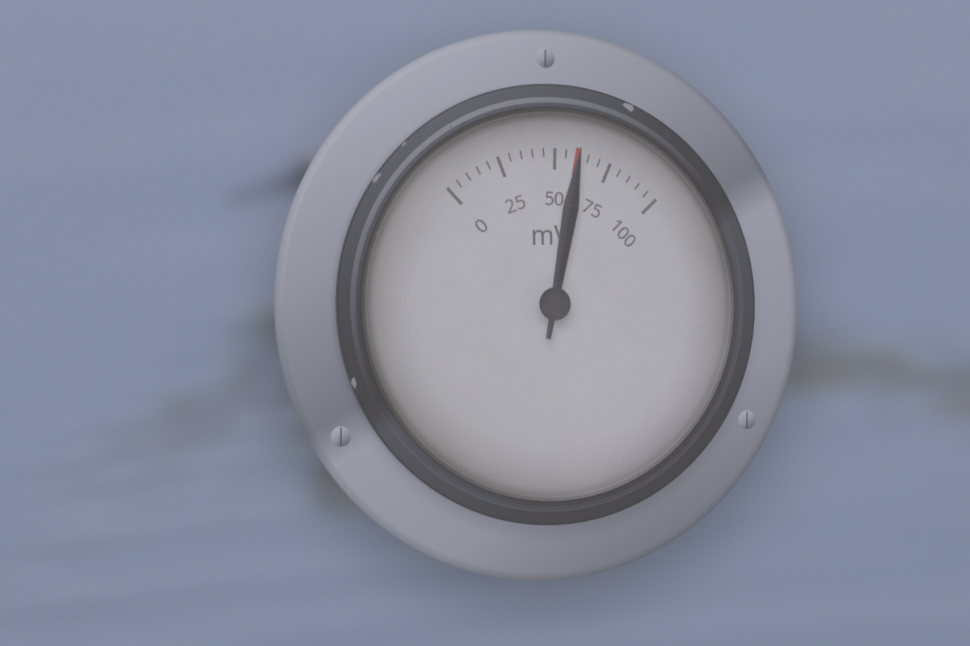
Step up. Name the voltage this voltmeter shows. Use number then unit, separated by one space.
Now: 60 mV
